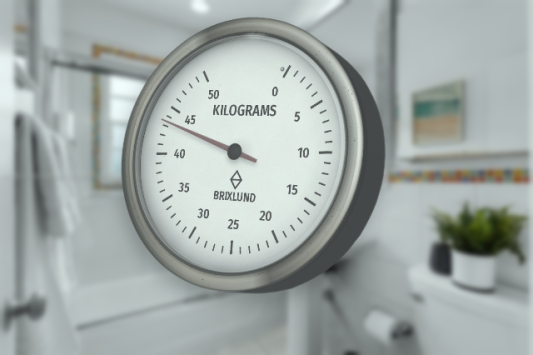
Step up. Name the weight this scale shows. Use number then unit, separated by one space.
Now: 43.5 kg
